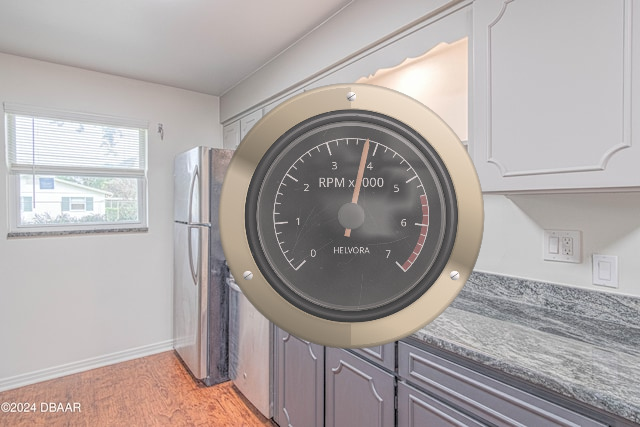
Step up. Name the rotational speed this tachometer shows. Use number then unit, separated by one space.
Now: 3800 rpm
